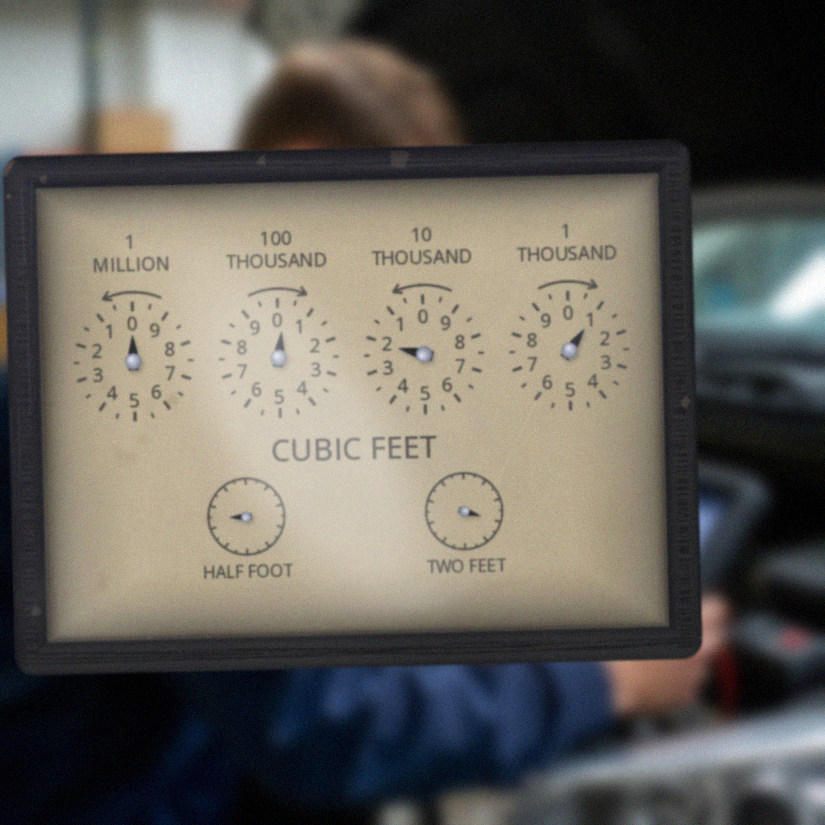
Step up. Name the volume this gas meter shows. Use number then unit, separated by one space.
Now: 2100 ft³
